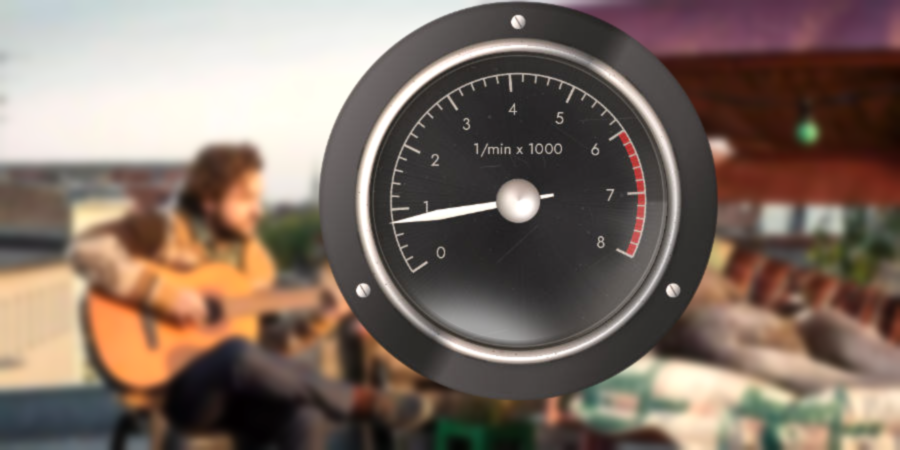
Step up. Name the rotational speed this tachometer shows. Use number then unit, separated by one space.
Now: 800 rpm
